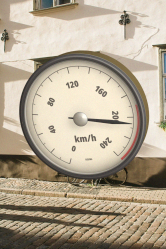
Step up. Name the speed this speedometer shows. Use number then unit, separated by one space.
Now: 205 km/h
